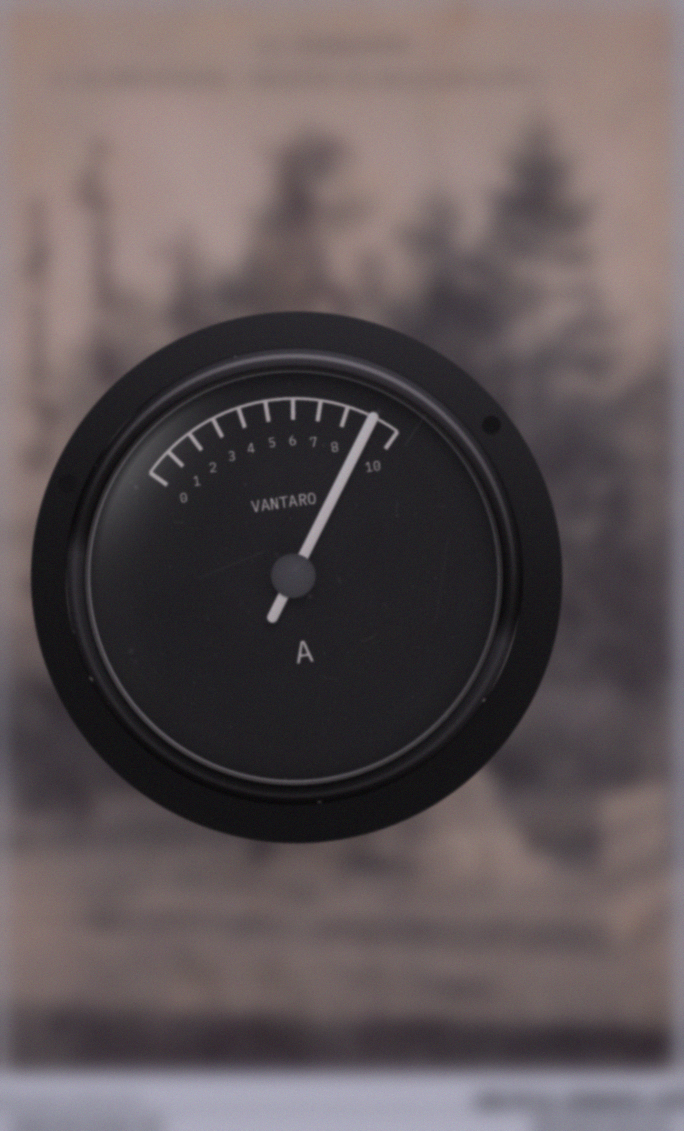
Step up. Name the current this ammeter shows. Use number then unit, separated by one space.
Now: 9 A
